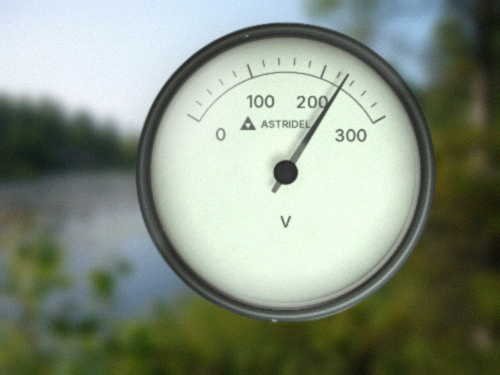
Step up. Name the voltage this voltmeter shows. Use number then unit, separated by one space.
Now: 230 V
